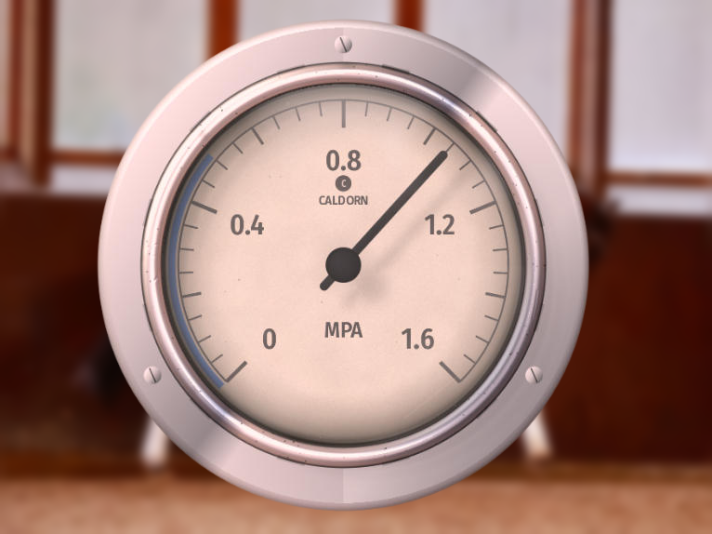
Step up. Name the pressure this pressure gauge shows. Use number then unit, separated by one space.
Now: 1.05 MPa
